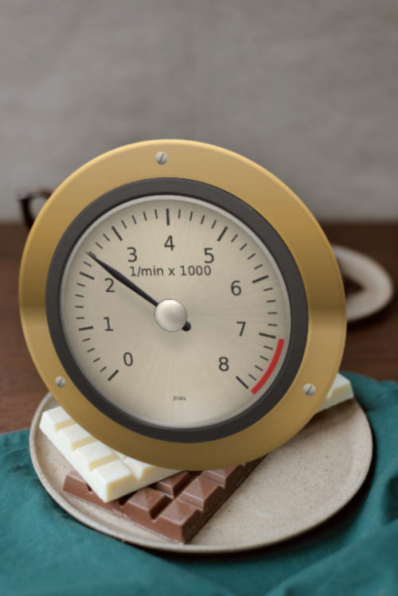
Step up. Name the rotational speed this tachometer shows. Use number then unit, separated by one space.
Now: 2400 rpm
